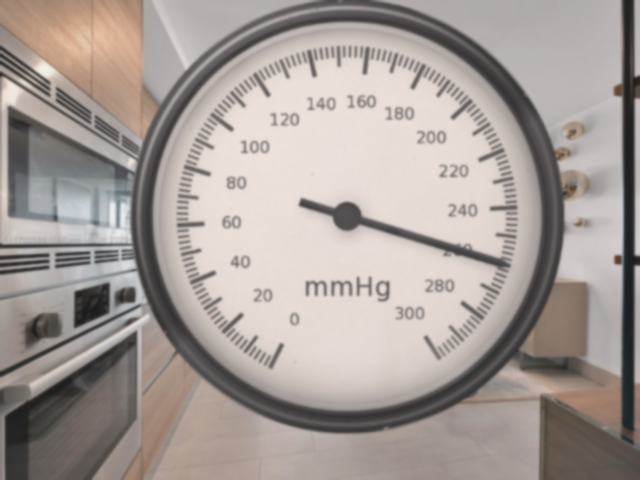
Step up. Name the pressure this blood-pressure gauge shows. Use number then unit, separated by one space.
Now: 260 mmHg
